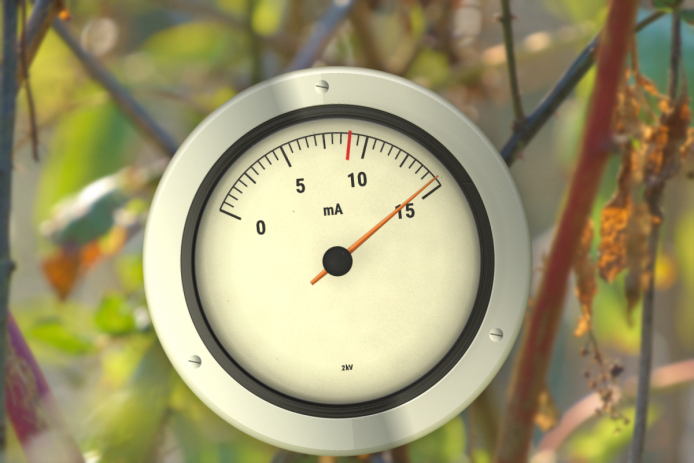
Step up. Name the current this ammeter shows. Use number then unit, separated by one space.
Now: 14.5 mA
